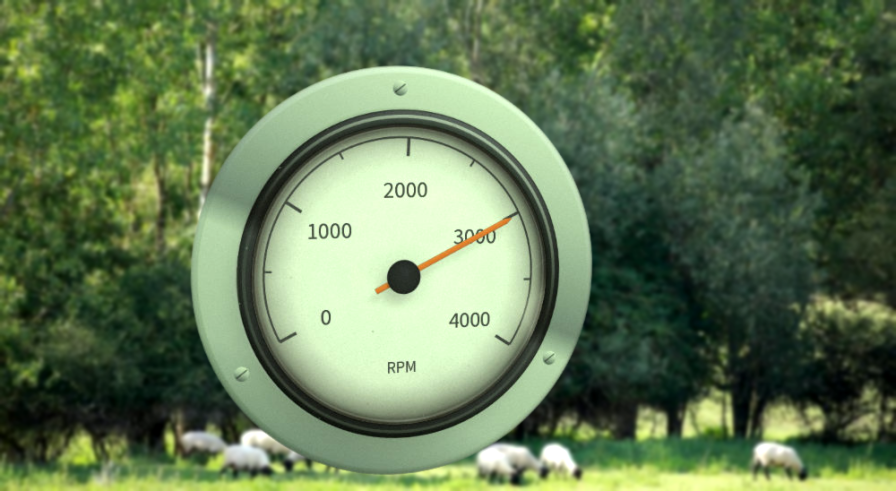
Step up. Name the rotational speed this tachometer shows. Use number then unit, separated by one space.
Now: 3000 rpm
